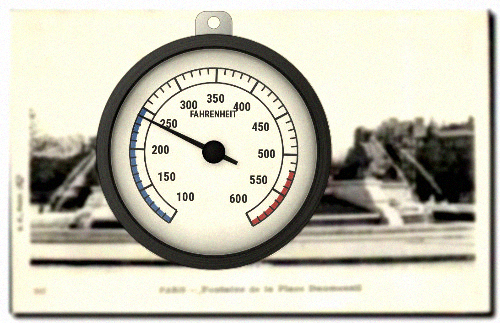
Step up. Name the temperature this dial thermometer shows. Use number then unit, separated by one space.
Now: 240 °F
